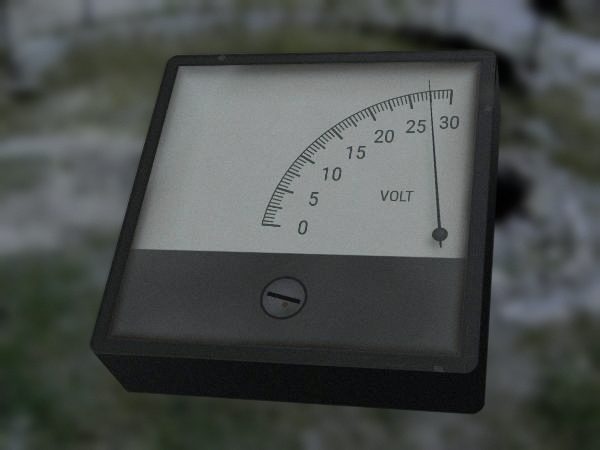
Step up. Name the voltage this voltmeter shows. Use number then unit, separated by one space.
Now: 27.5 V
